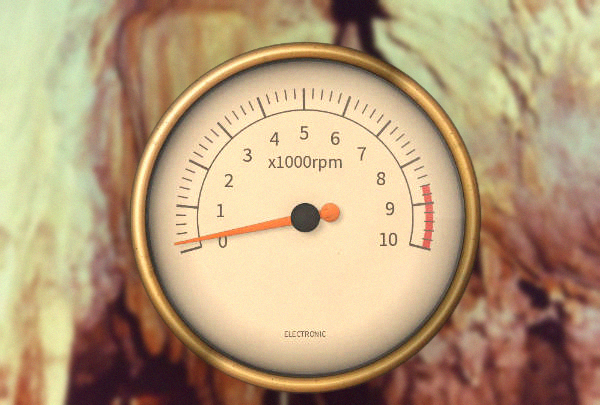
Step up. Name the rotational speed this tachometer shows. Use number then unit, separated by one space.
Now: 200 rpm
